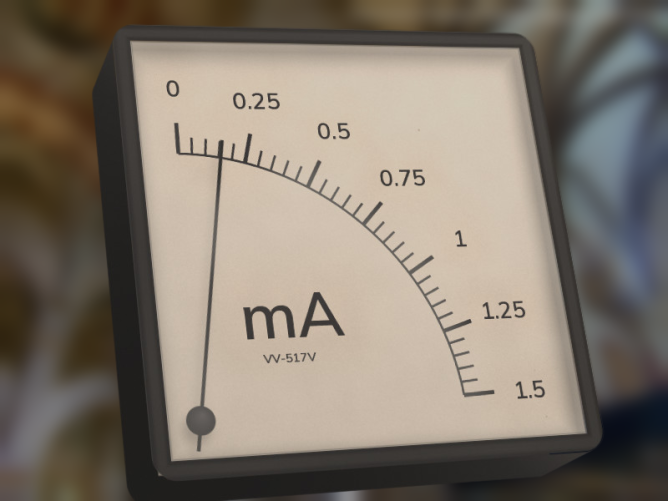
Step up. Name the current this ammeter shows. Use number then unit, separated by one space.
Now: 0.15 mA
